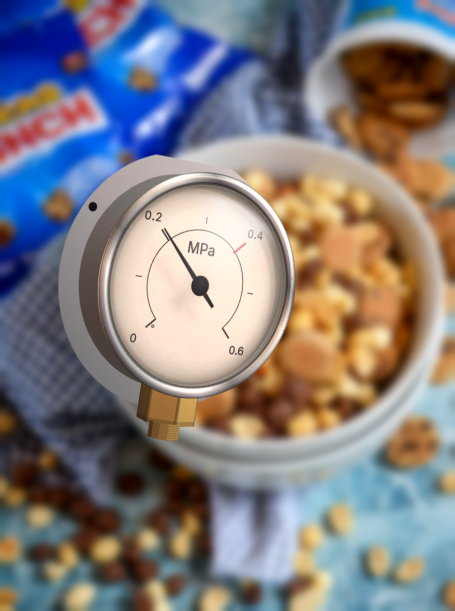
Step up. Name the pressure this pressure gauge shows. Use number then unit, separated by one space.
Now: 0.2 MPa
